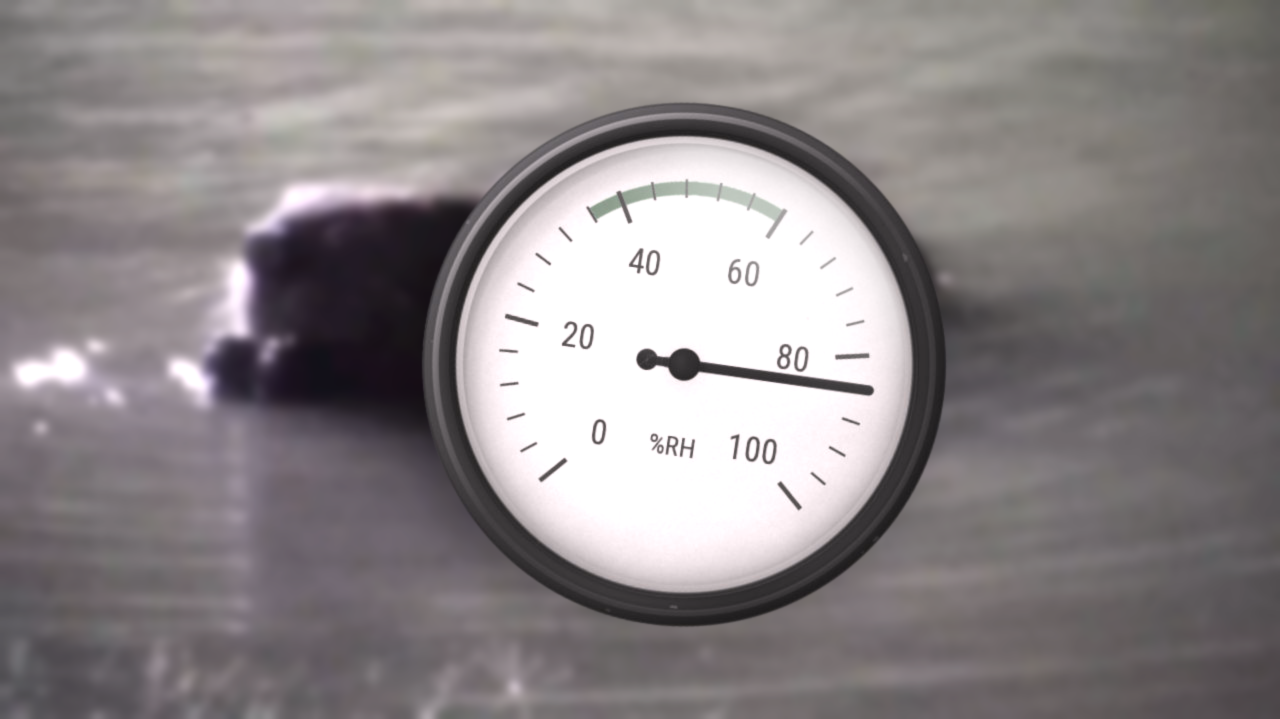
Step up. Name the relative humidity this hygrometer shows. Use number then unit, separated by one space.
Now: 84 %
